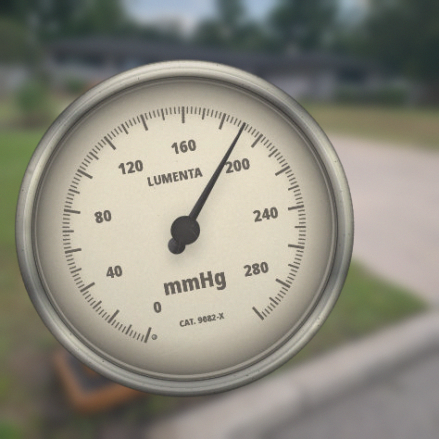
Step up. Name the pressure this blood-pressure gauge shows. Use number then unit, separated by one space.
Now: 190 mmHg
